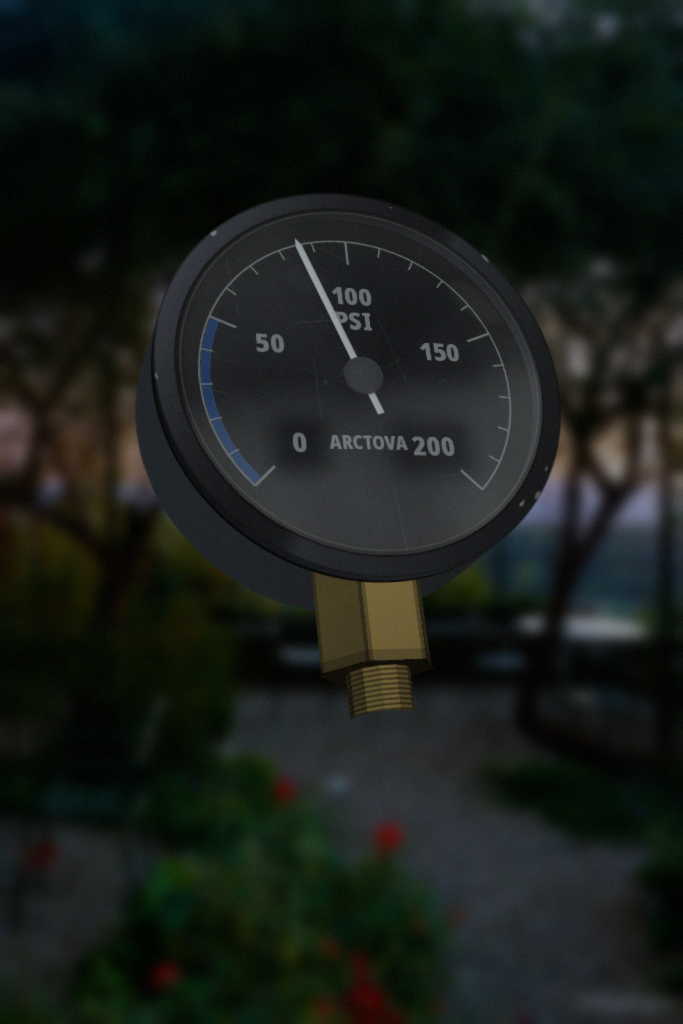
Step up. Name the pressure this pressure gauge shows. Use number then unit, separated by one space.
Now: 85 psi
